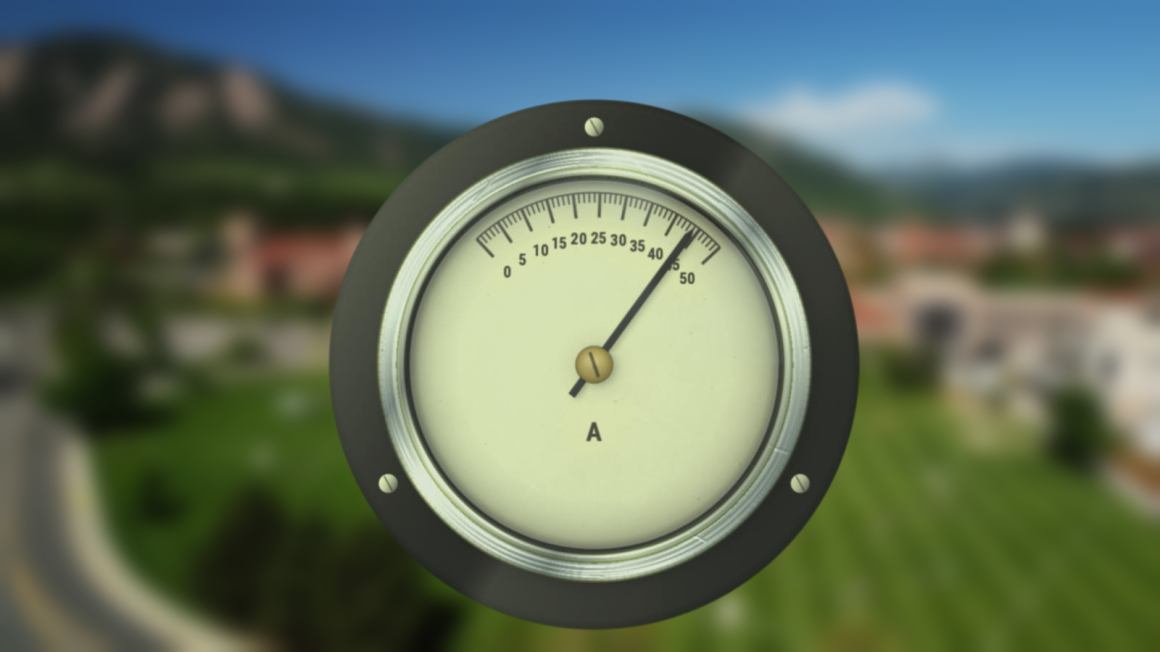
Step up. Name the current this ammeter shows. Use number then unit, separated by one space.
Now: 44 A
